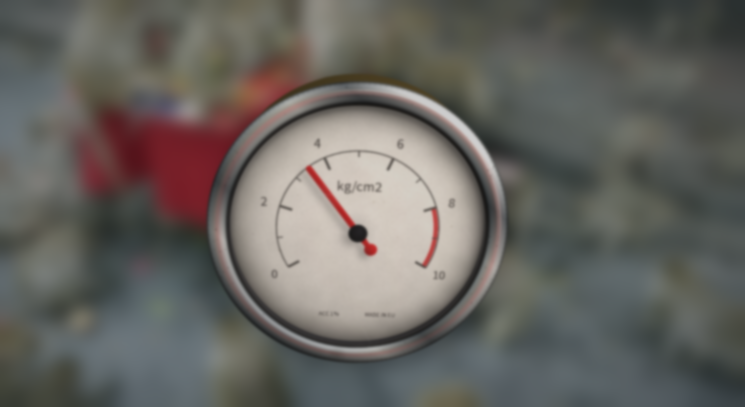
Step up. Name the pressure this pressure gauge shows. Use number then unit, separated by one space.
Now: 3.5 kg/cm²
